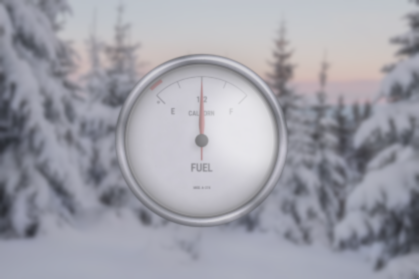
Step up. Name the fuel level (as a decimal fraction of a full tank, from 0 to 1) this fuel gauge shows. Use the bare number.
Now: 0.5
